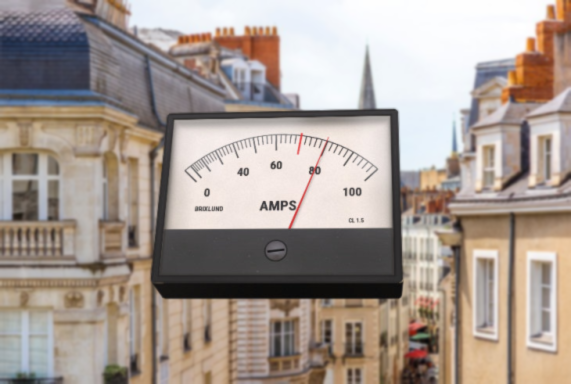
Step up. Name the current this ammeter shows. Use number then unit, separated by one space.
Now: 80 A
